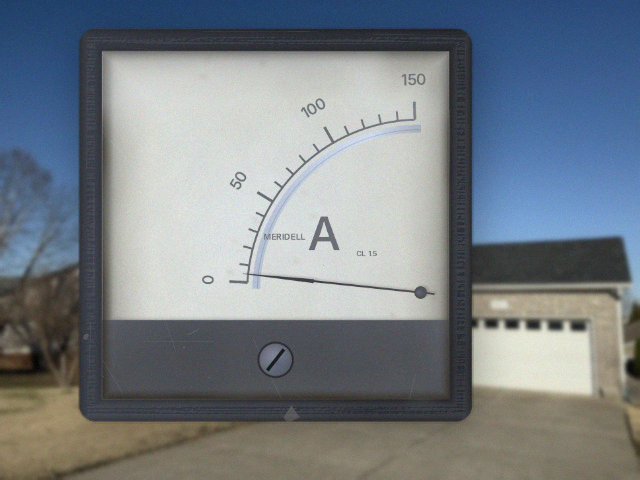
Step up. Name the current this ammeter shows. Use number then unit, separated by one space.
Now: 5 A
